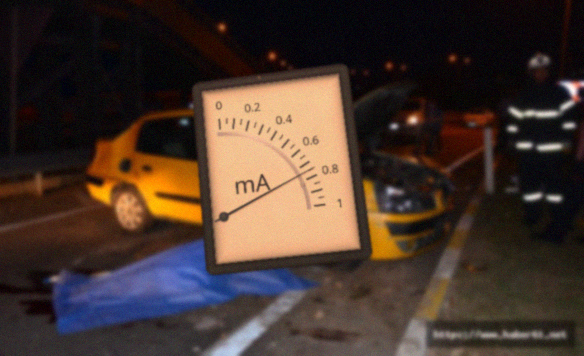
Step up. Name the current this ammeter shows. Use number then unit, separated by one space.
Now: 0.75 mA
